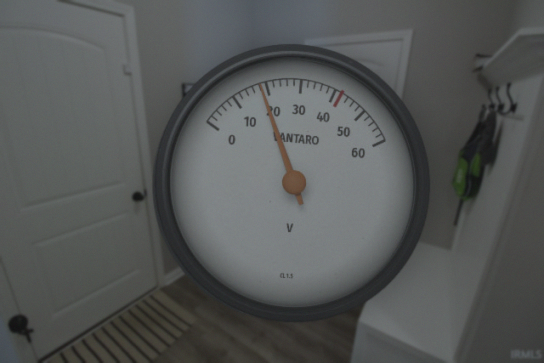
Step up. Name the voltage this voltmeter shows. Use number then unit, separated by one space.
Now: 18 V
